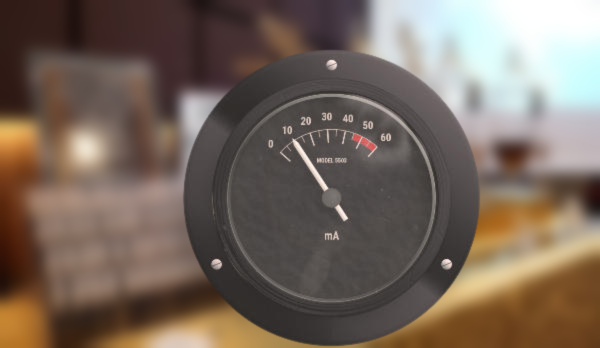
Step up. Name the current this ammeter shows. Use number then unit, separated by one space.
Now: 10 mA
